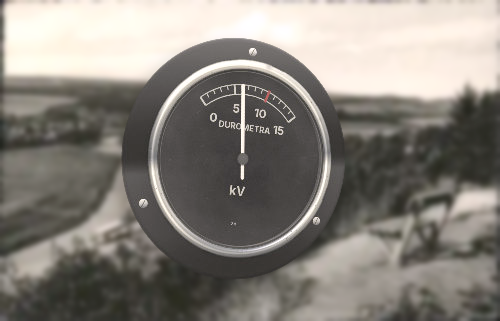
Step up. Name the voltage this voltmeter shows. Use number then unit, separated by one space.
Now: 6 kV
